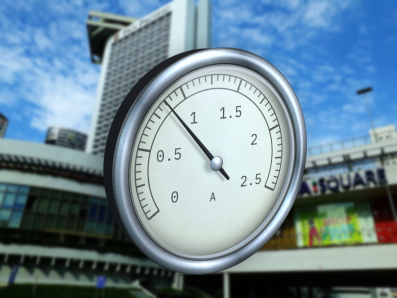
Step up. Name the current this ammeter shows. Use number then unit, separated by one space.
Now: 0.85 A
